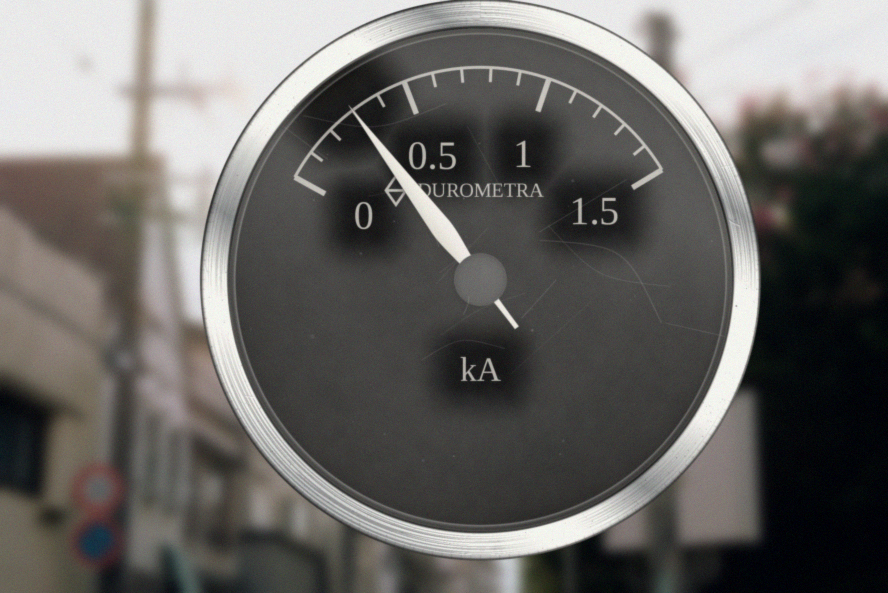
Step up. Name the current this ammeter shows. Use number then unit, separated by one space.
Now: 0.3 kA
